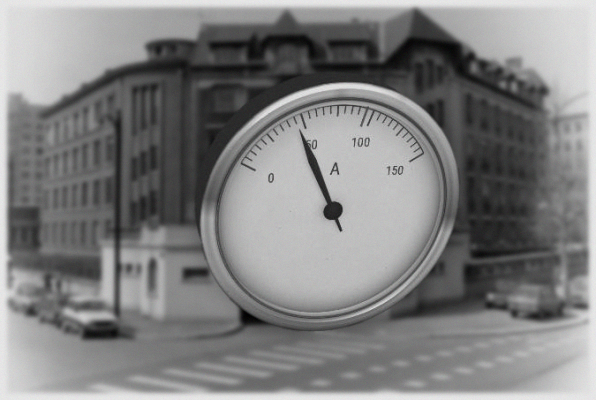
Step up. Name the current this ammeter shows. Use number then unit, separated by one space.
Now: 45 A
